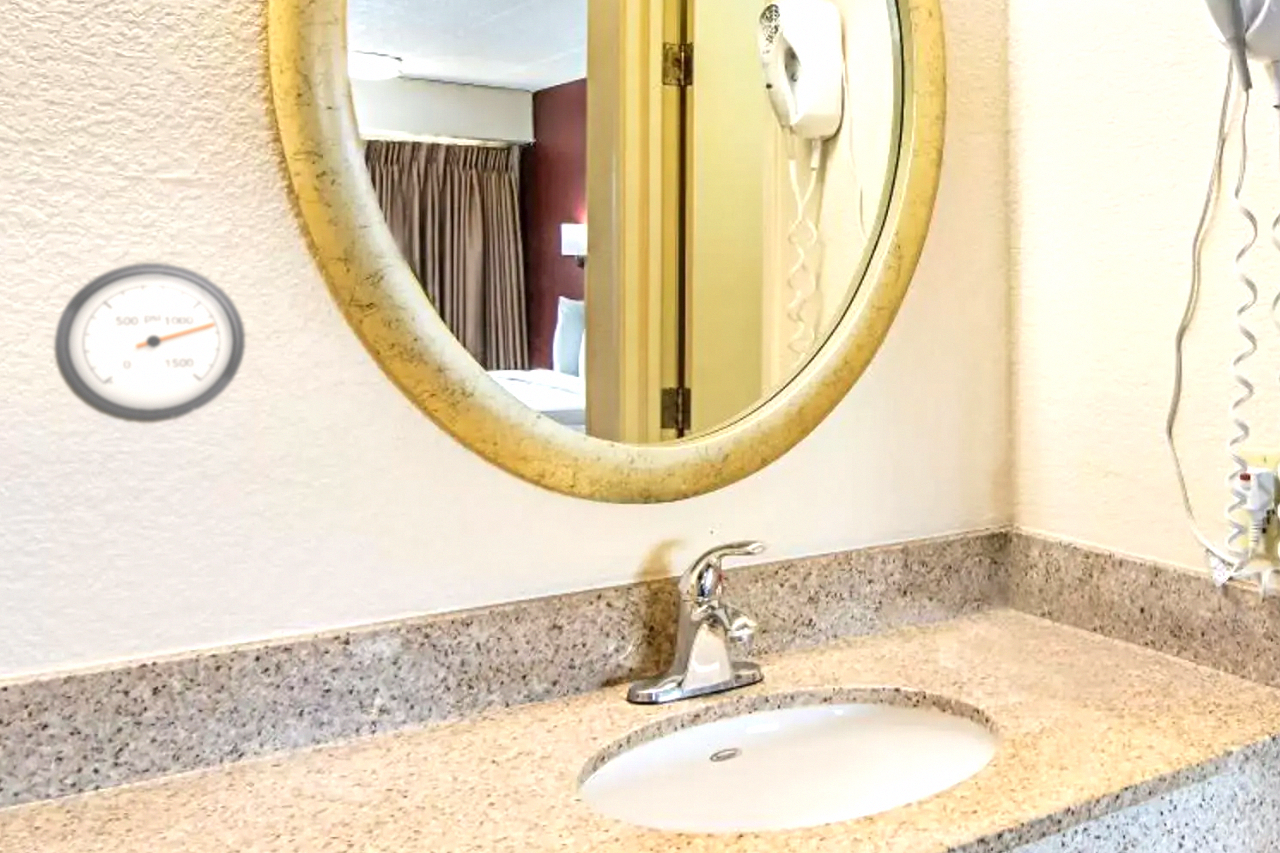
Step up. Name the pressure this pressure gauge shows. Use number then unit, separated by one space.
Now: 1150 psi
